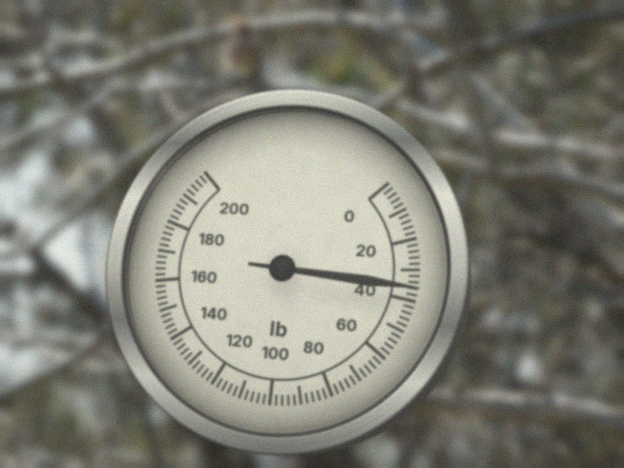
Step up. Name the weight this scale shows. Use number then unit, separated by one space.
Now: 36 lb
